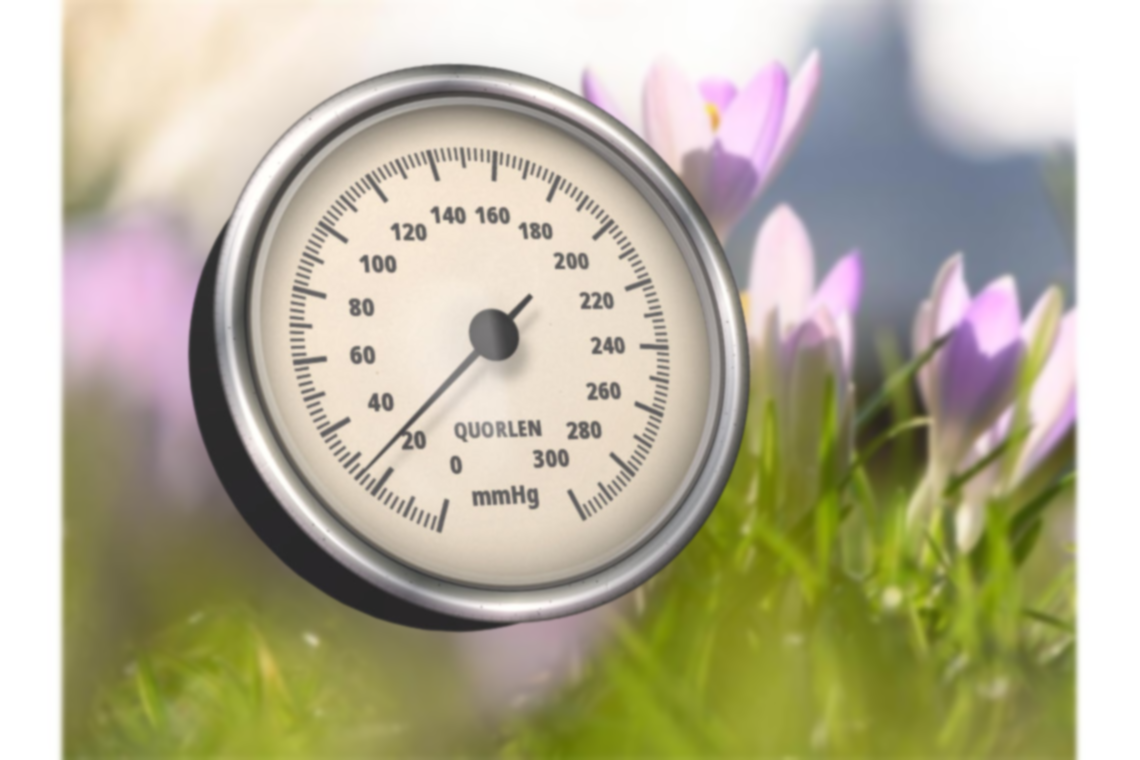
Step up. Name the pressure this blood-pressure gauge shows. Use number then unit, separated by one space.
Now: 26 mmHg
